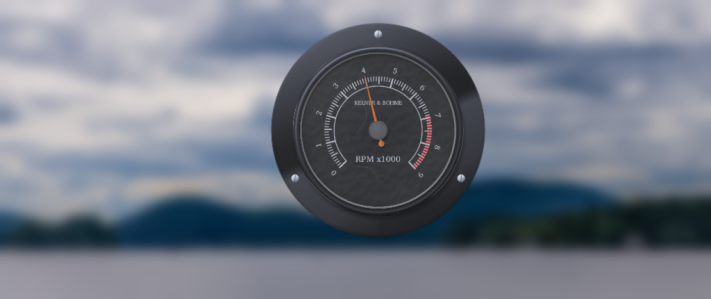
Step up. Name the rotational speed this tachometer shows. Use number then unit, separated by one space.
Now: 4000 rpm
